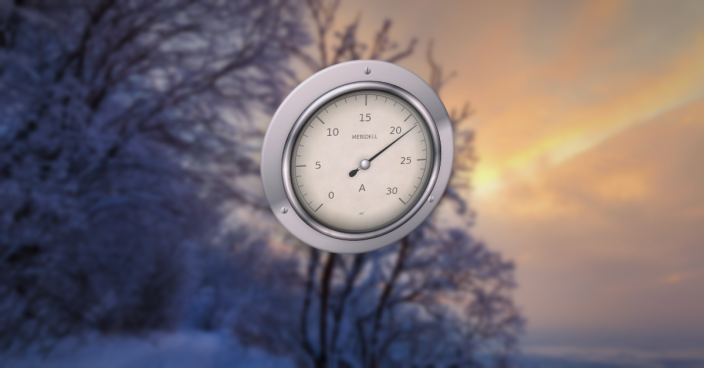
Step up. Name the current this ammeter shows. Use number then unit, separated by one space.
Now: 21 A
